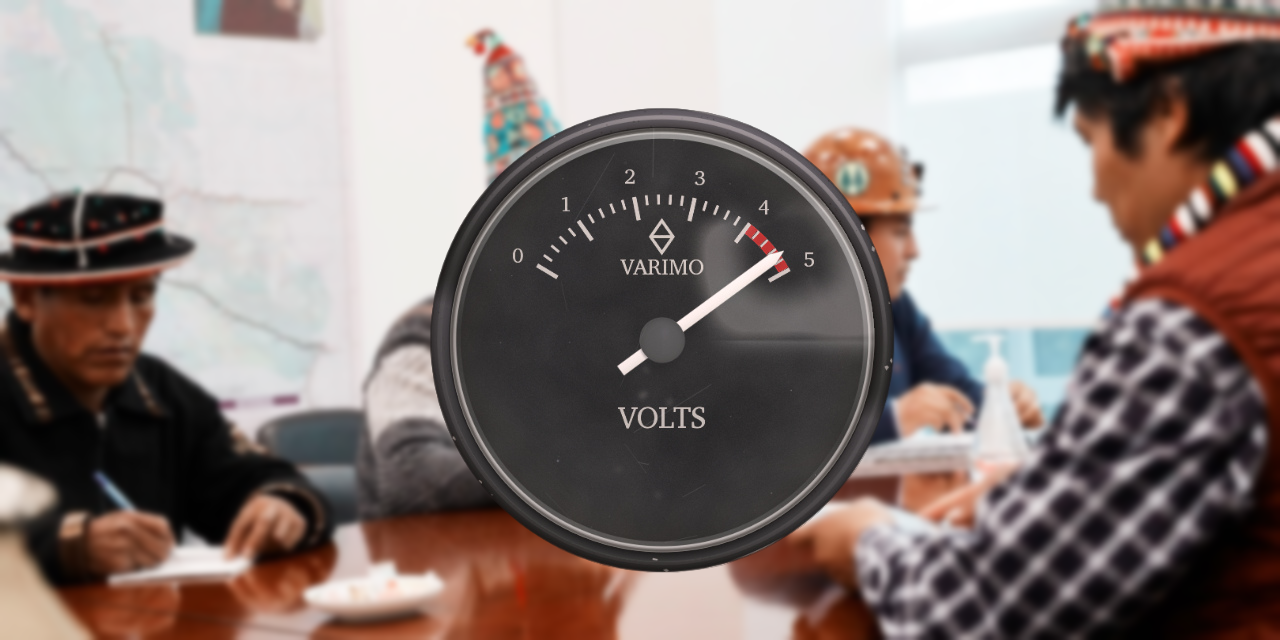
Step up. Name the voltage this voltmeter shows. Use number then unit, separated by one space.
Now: 4.7 V
